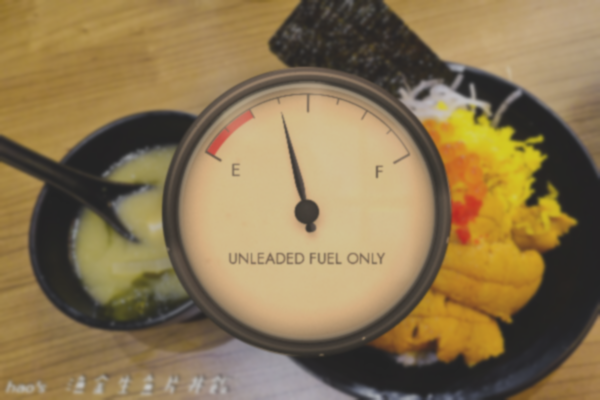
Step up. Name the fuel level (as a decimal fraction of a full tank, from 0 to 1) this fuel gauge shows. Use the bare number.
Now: 0.375
